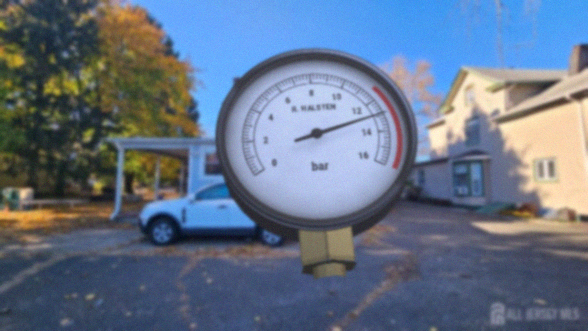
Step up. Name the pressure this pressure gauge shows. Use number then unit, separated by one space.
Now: 13 bar
